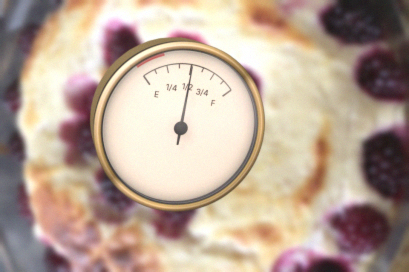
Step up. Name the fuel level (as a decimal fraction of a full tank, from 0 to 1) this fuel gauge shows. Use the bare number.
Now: 0.5
